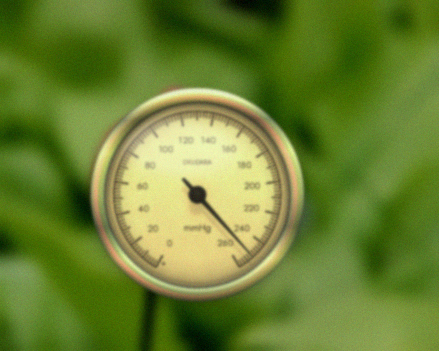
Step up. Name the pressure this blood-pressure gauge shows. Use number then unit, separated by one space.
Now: 250 mmHg
